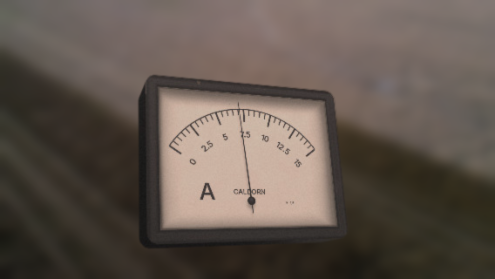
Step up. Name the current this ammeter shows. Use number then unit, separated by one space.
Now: 7 A
